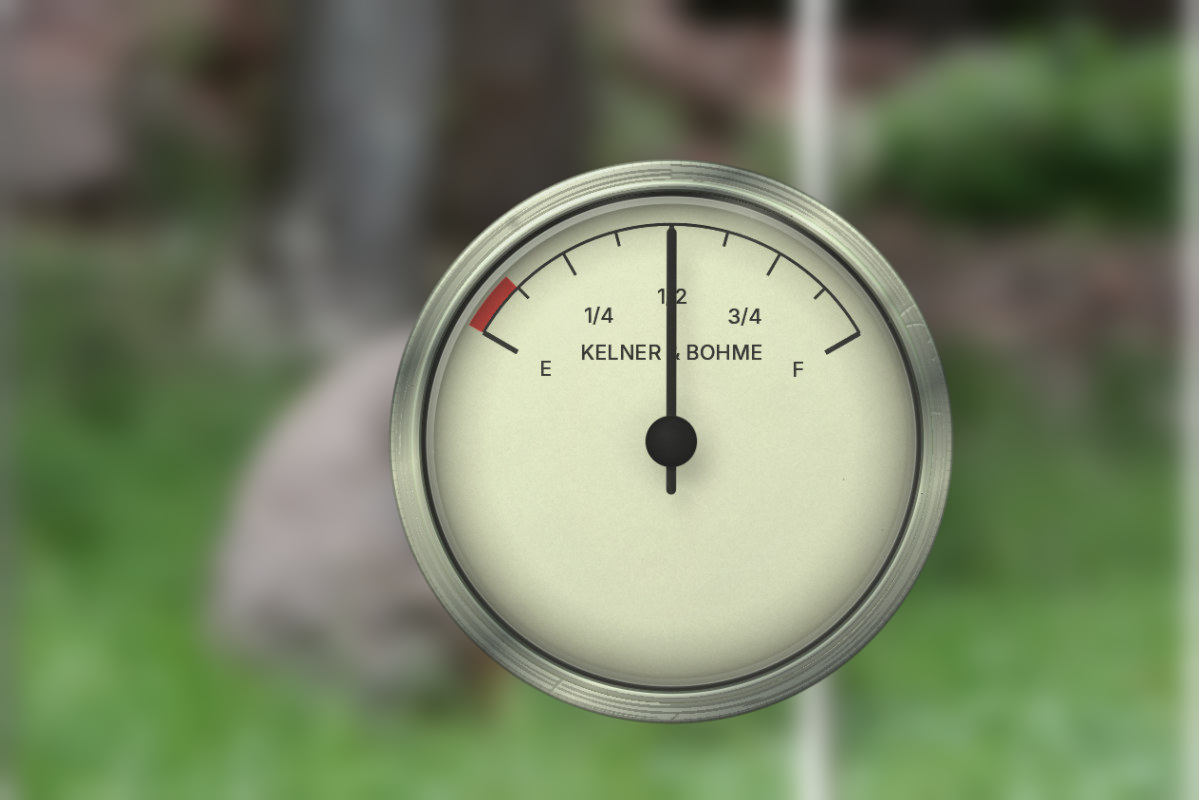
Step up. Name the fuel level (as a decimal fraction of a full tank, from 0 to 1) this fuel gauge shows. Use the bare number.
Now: 0.5
